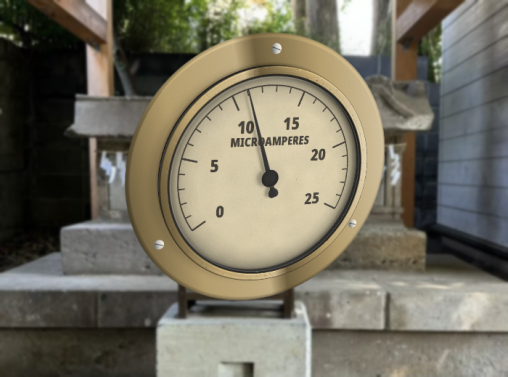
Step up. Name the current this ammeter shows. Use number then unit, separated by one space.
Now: 11 µA
